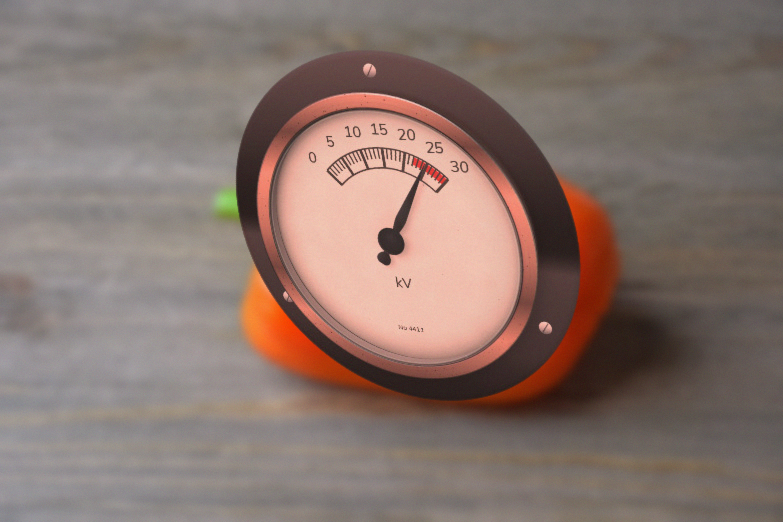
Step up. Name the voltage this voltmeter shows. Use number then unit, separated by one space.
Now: 25 kV
